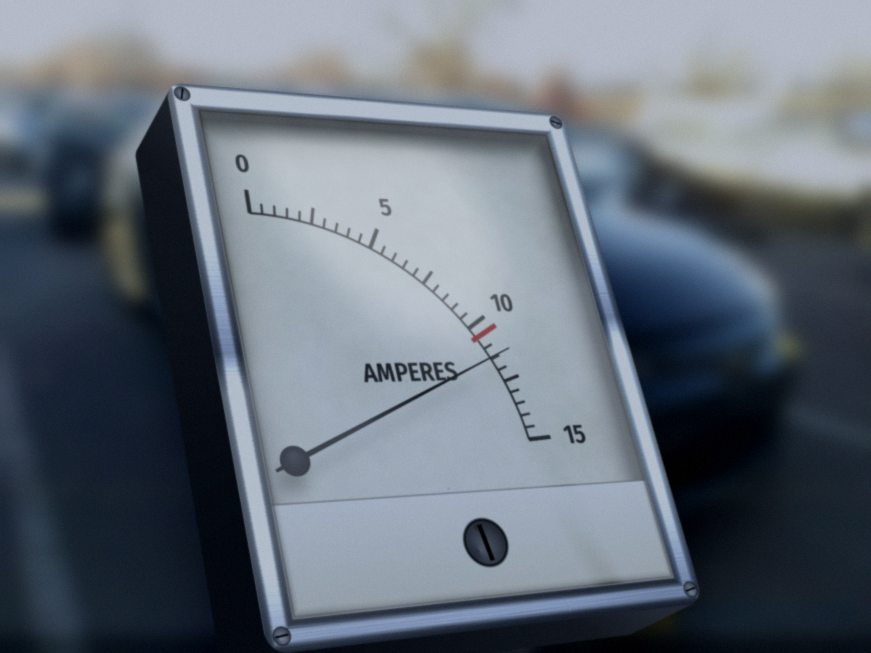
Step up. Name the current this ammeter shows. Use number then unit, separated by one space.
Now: 11.5 A
